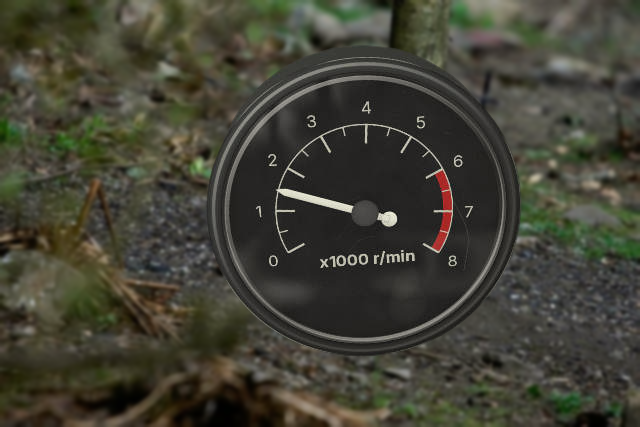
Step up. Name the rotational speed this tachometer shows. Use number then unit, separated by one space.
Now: 1500 rpm
